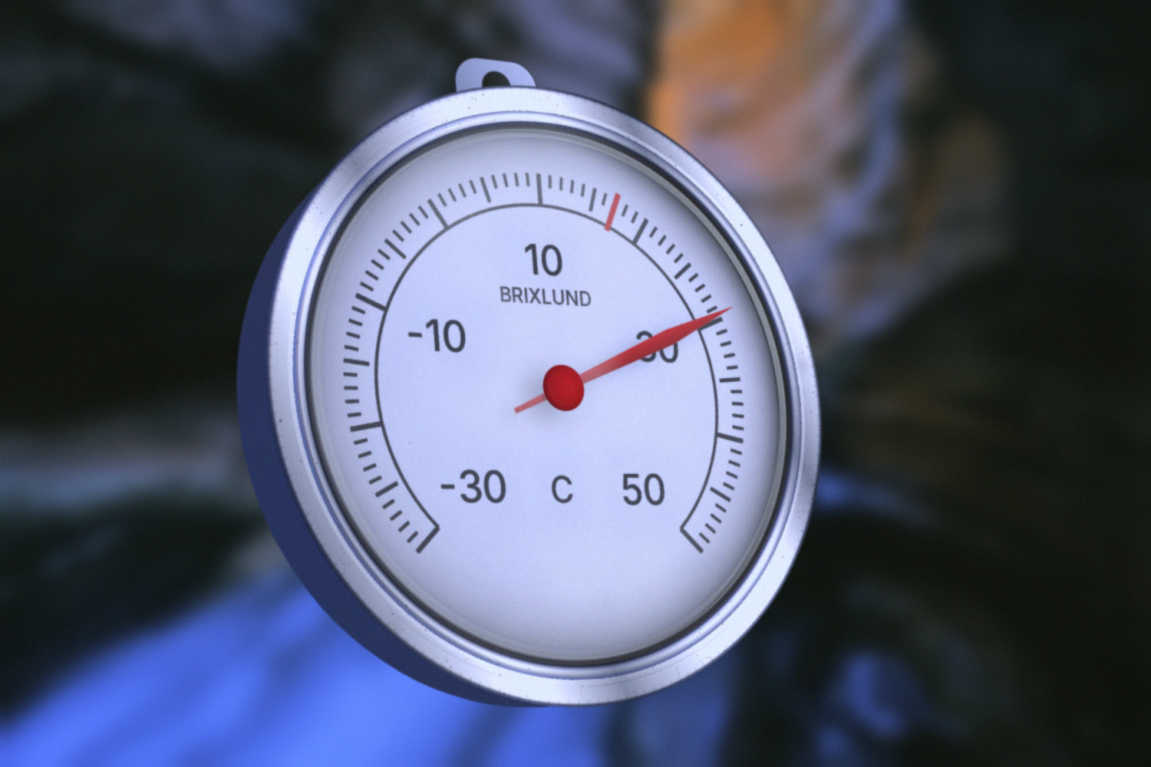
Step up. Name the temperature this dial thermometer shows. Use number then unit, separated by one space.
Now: 29.5 °C
